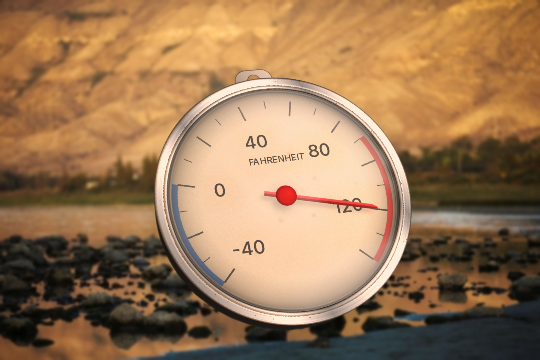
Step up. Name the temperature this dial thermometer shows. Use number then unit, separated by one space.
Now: 120 °F
